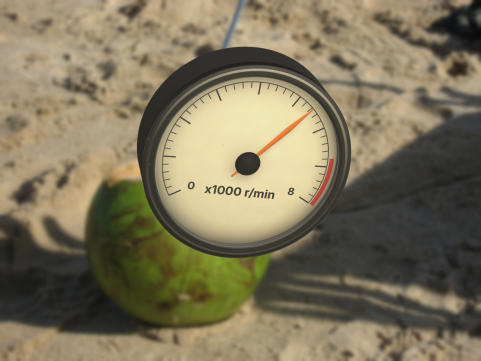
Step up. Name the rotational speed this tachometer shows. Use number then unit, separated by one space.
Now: 5400 rpm
